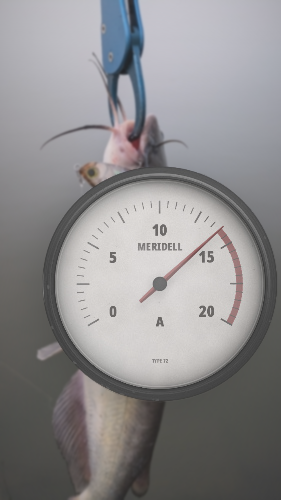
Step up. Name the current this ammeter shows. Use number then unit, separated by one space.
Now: 14 A
